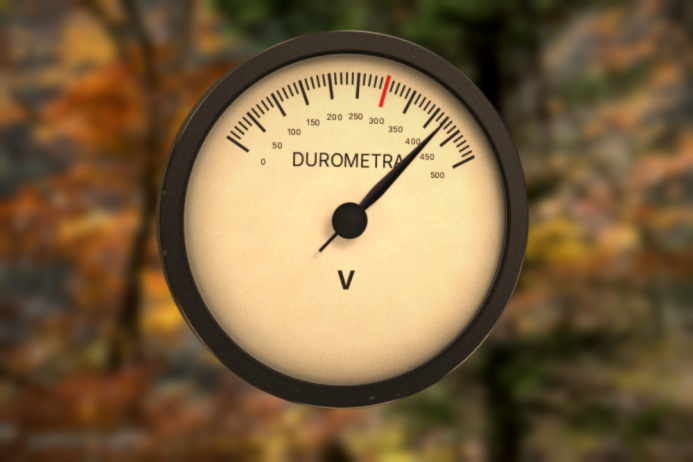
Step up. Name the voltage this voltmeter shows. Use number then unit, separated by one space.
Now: 420 V
